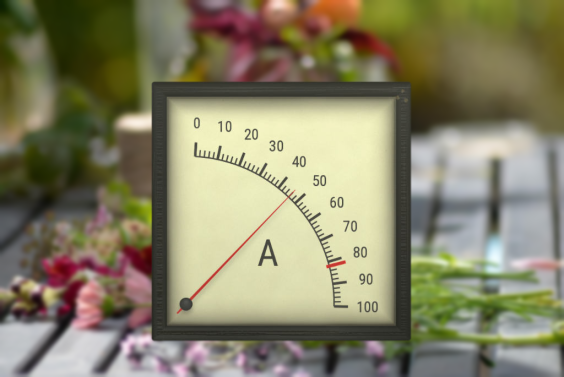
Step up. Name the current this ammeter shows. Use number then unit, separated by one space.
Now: 46 A
